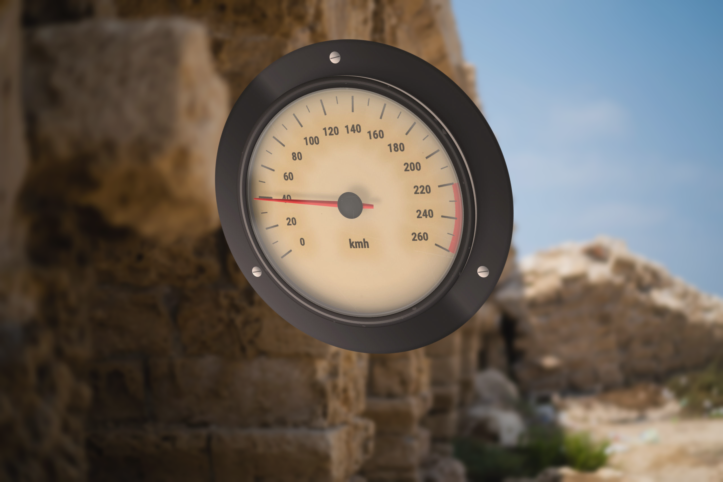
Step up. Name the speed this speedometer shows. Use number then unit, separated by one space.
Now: 40 km/h
